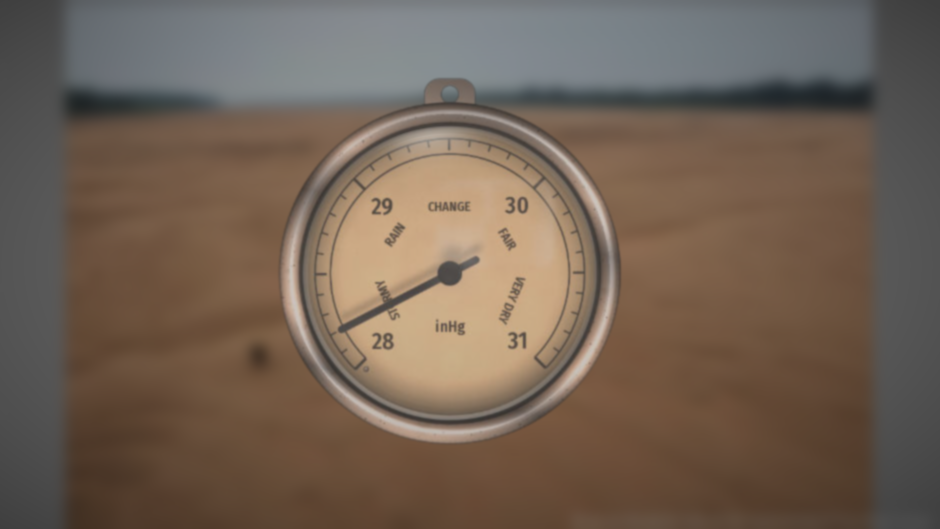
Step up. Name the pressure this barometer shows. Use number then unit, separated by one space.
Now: 28.2 inHg
